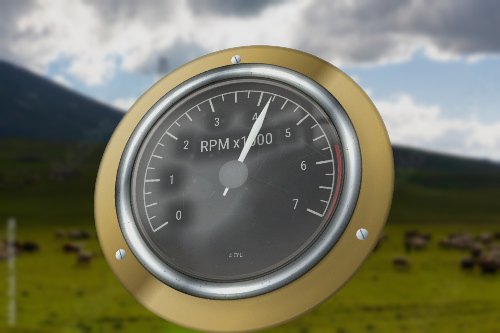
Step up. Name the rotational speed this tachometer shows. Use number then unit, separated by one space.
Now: 4250 rpm
